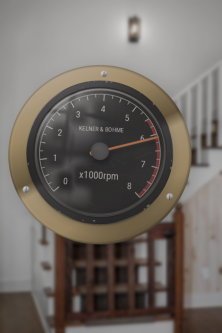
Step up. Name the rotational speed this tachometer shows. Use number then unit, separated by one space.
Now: 6125 rpm
